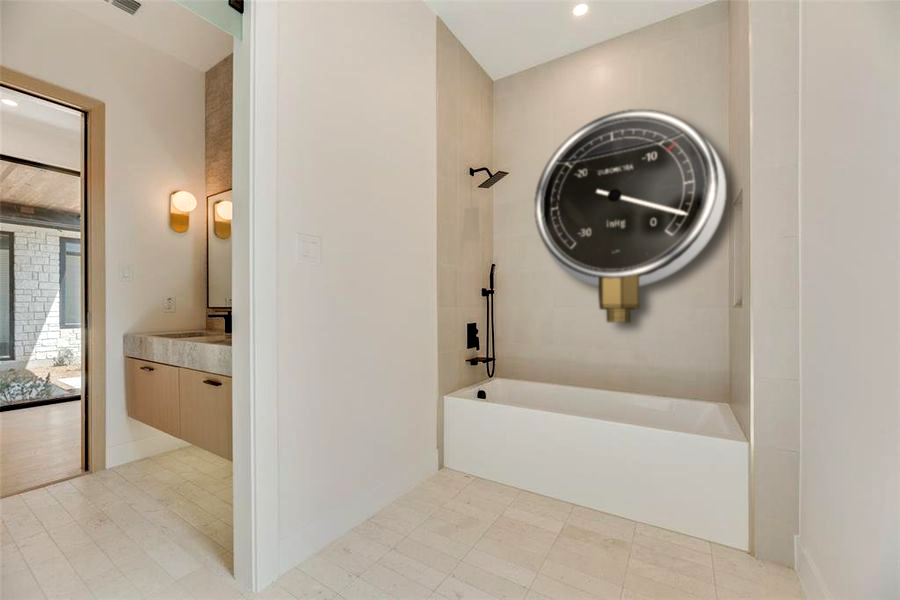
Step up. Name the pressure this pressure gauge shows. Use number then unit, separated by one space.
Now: -2 inHg
